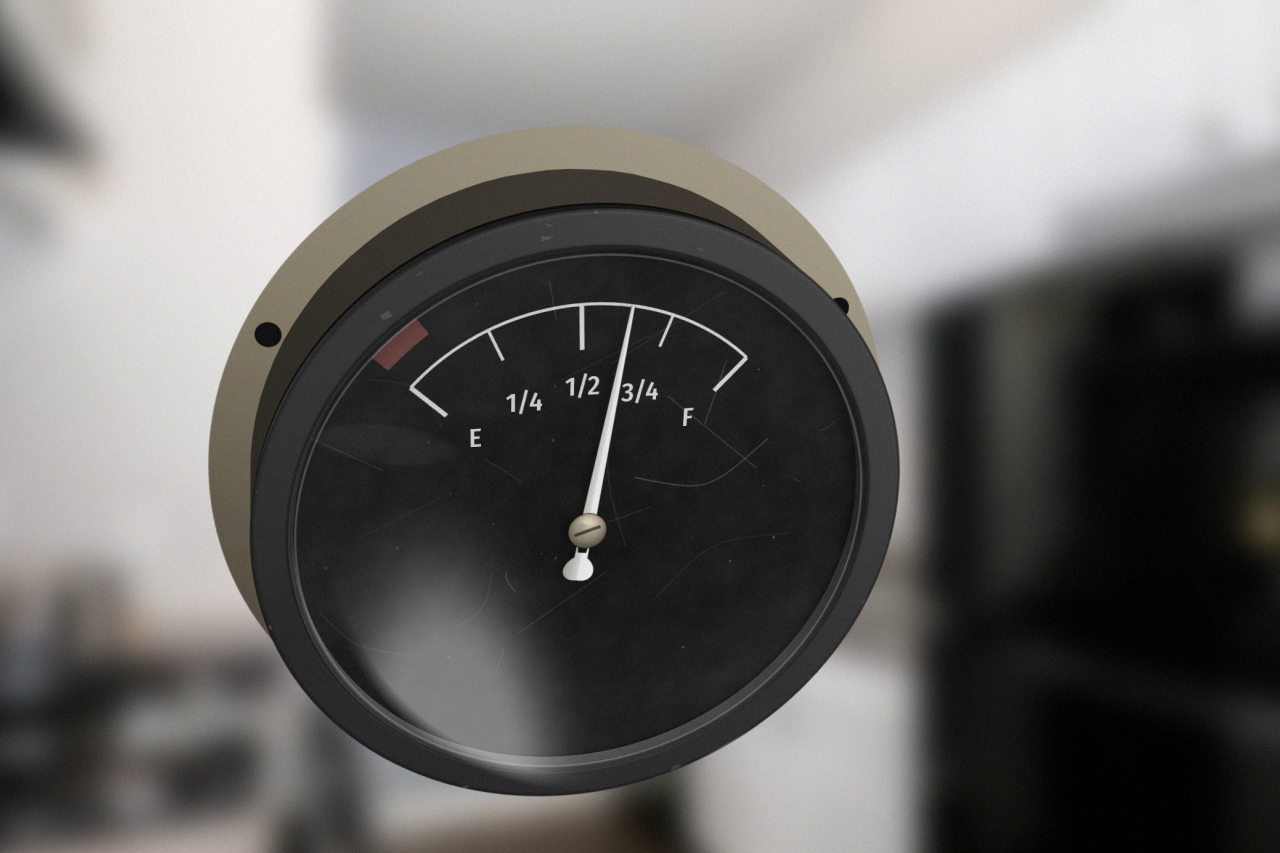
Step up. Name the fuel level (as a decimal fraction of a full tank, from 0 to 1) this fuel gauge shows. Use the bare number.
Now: 0.625
